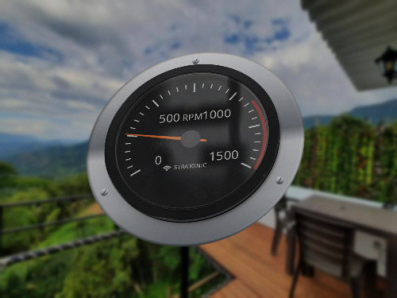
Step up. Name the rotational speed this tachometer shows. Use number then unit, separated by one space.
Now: 250 rpm
